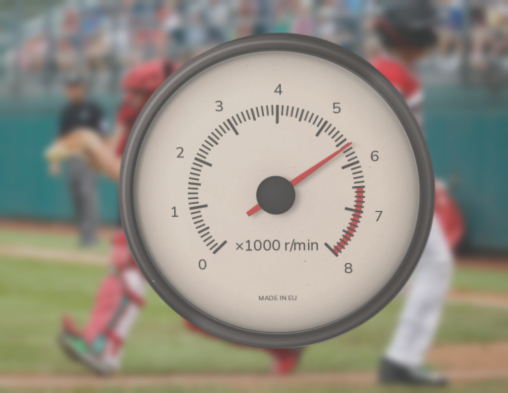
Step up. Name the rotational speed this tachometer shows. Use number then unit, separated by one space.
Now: 5600 rpm
